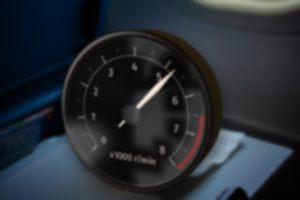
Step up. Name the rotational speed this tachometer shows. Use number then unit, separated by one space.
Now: 5250 rpm
